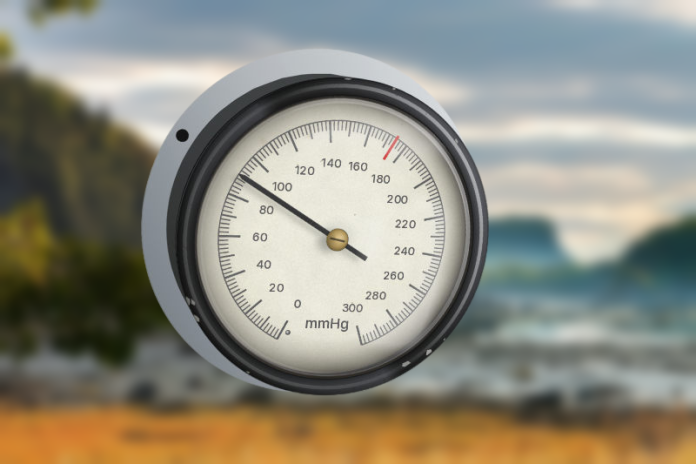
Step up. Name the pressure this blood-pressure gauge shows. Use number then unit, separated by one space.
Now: 90 mmHg
